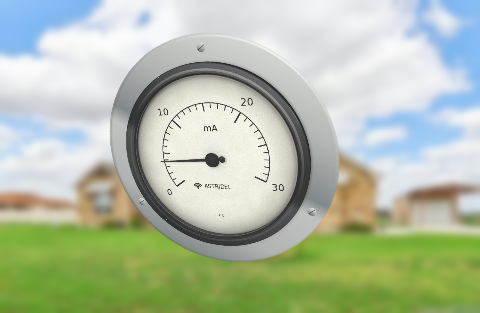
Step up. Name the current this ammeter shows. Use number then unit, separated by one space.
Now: 4 mA
